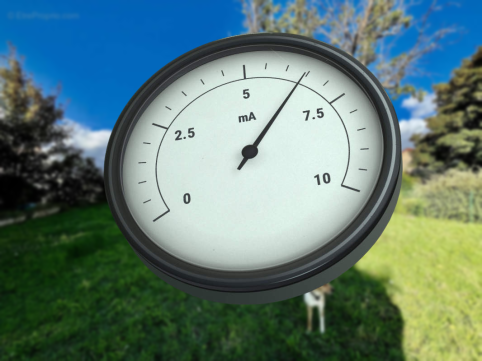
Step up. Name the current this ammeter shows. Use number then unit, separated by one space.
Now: 6.5 mA
